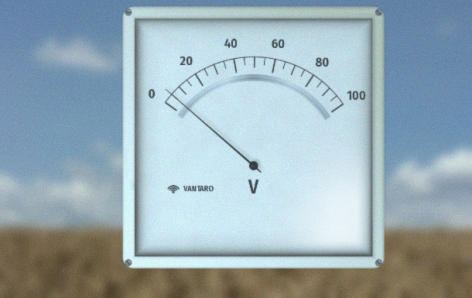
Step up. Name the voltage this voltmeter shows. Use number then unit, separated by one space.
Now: 5 V
